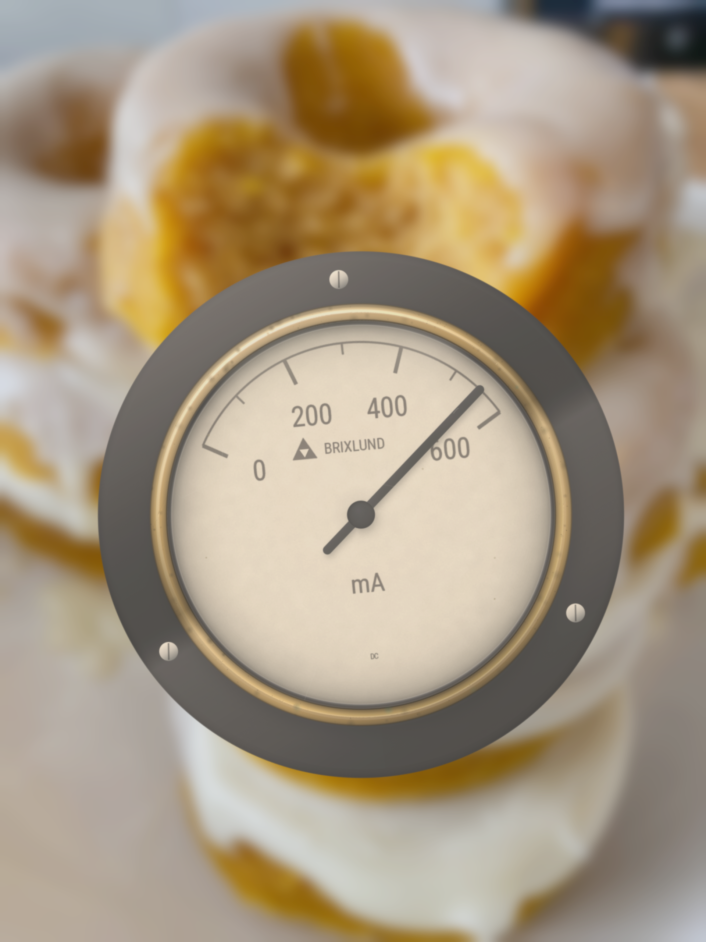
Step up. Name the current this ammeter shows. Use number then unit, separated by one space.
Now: 550 mA
